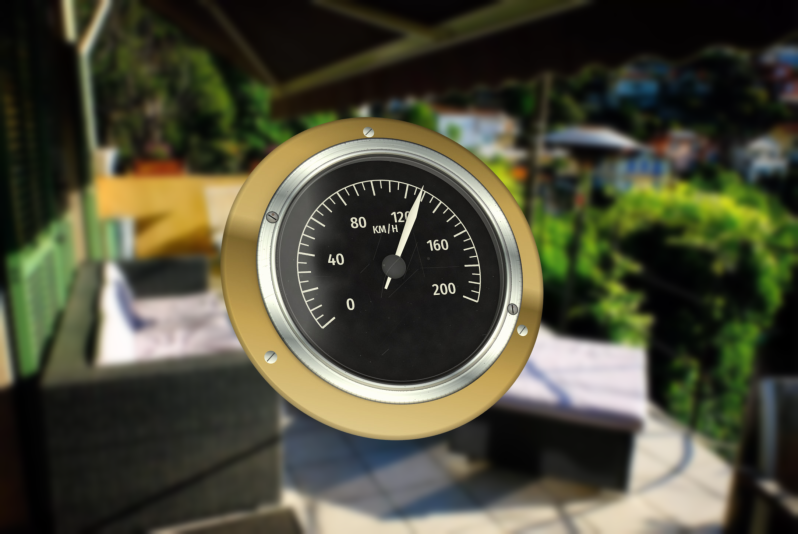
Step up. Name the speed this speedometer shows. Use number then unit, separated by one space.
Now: 127.5 km/h
